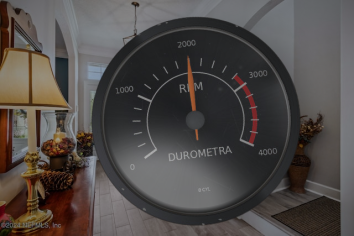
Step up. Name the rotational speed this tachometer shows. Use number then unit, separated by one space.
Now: 2000 rpm
